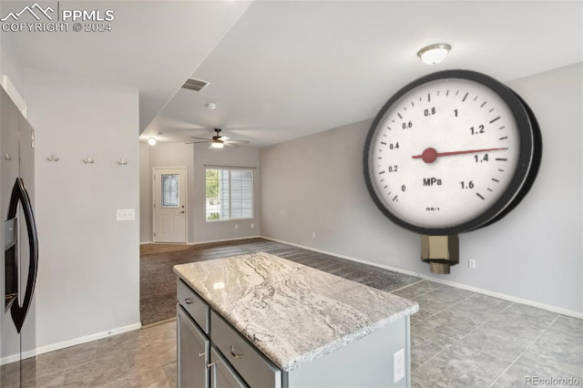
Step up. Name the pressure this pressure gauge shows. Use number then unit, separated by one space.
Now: 1.35 MPa
